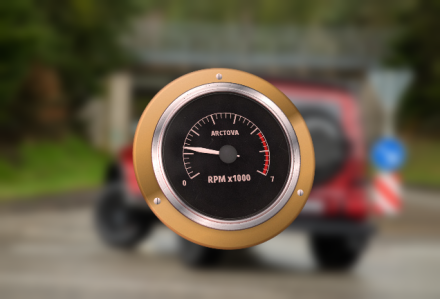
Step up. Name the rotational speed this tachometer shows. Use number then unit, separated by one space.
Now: 1200 rpm
